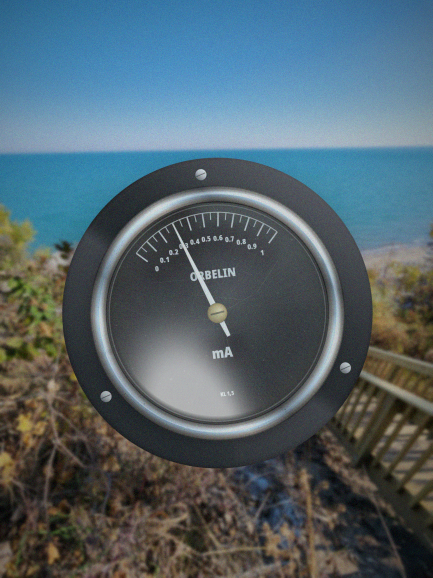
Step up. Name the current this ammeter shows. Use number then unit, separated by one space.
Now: 0.3 mA
